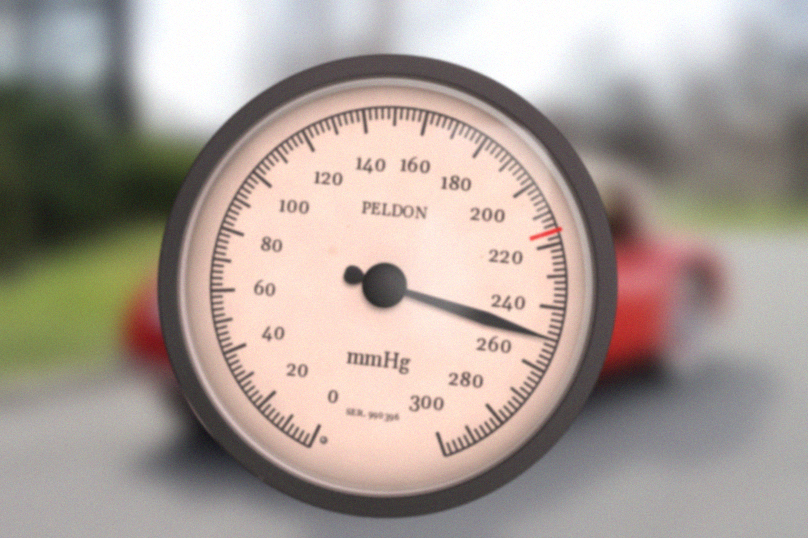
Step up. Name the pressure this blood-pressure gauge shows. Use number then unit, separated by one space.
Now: 250 mmHg
